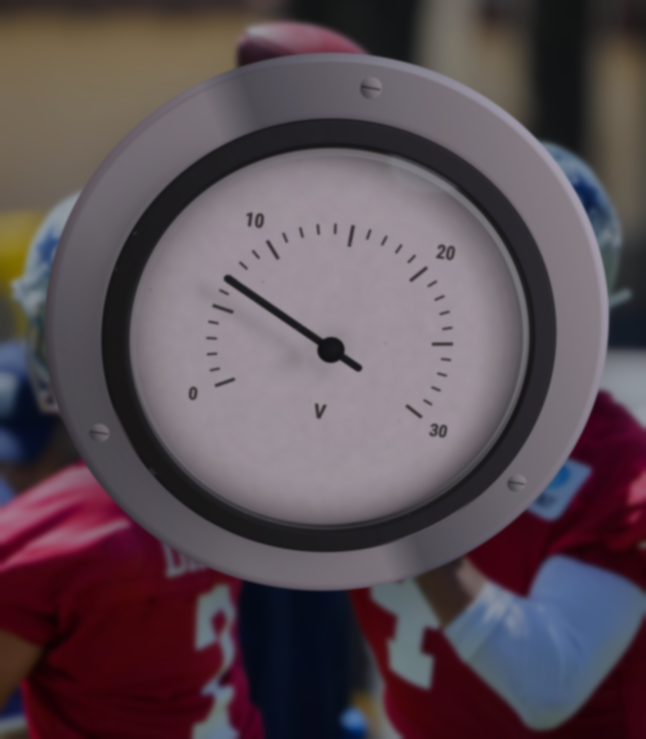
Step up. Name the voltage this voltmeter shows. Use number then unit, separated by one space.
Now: 7 V
